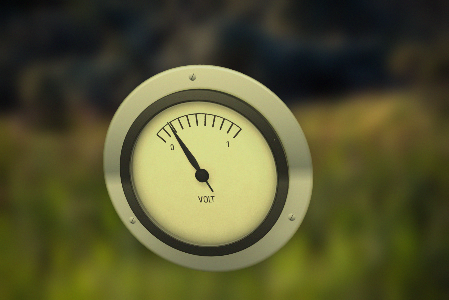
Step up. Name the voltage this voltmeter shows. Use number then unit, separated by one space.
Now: 0.2 V
